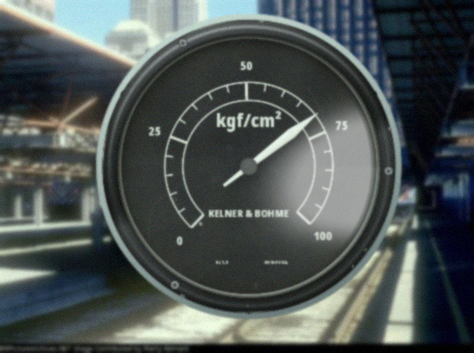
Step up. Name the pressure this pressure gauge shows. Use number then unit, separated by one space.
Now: 70 kg/cm²
